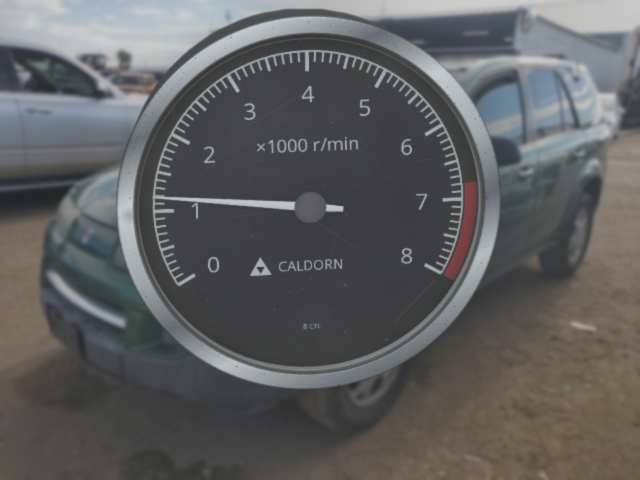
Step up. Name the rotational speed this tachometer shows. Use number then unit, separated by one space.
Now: 1200 rpm
